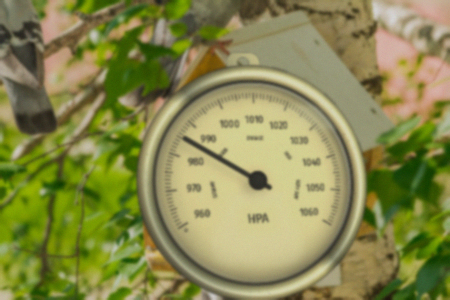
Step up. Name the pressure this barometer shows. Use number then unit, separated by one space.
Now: 985 hPa
